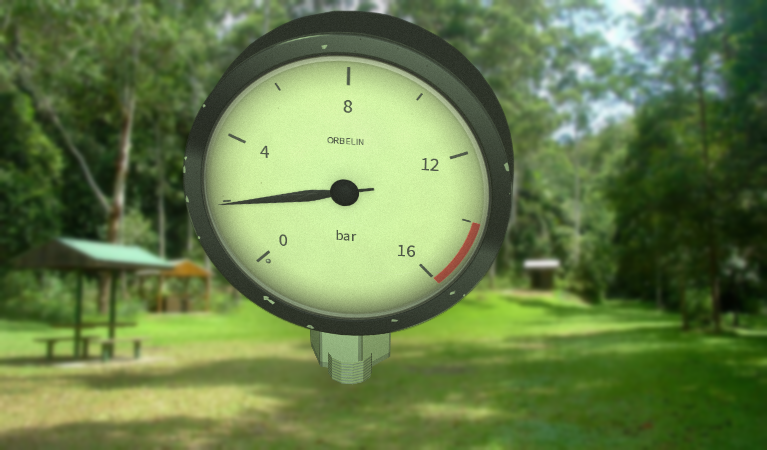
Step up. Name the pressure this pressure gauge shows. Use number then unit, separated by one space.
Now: 2 bar
